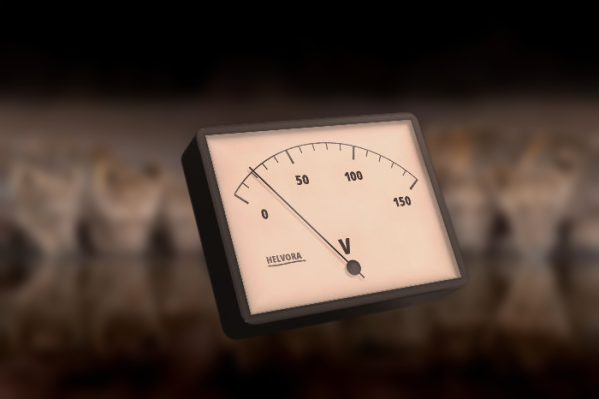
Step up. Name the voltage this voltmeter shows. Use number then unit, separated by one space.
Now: 20 V
